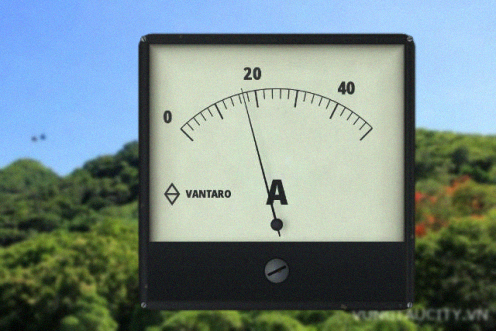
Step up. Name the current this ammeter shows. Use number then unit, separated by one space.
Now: 17 A
